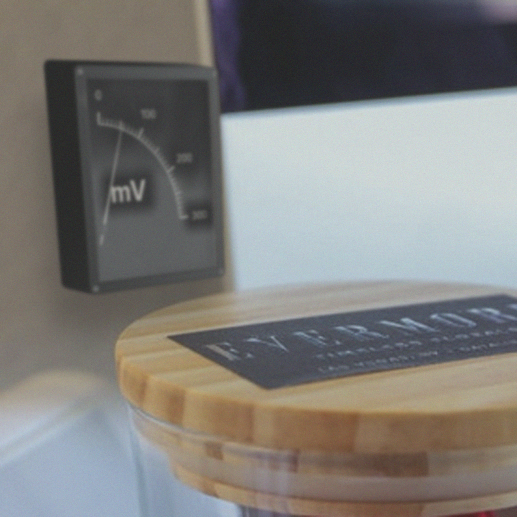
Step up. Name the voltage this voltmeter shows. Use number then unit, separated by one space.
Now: 50 mV
